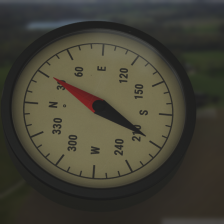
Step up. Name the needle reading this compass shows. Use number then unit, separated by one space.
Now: 30 °
